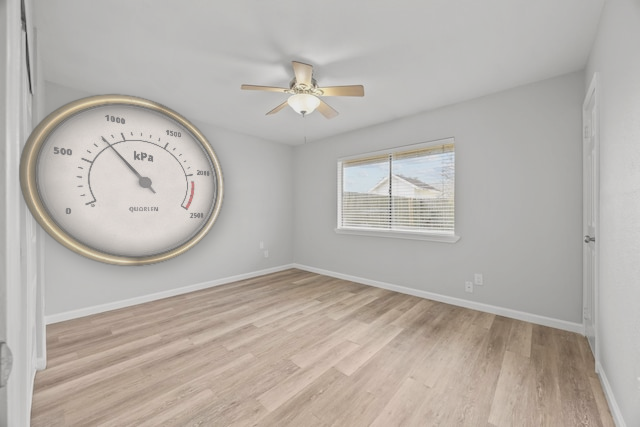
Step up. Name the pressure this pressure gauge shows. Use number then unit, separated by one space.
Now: 800 kPa
